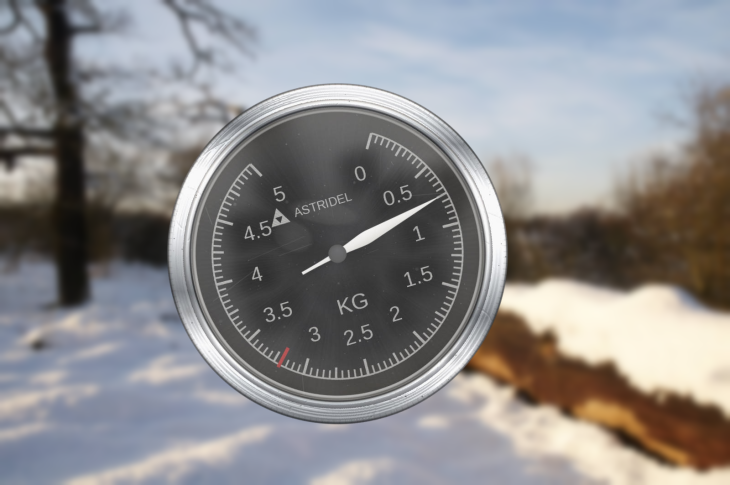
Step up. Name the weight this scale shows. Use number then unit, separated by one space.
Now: 0.75 kg
